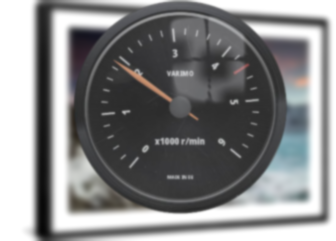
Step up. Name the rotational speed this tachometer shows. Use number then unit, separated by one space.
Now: 1900 rpm
